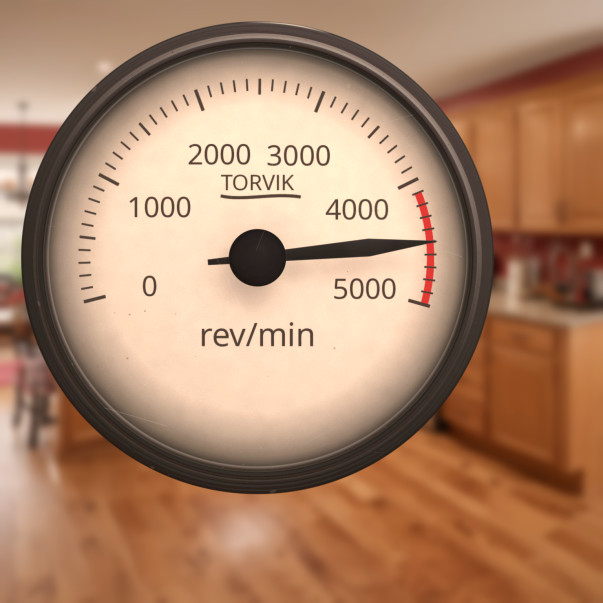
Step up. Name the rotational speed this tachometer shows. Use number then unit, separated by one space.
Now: 4500 rpm
